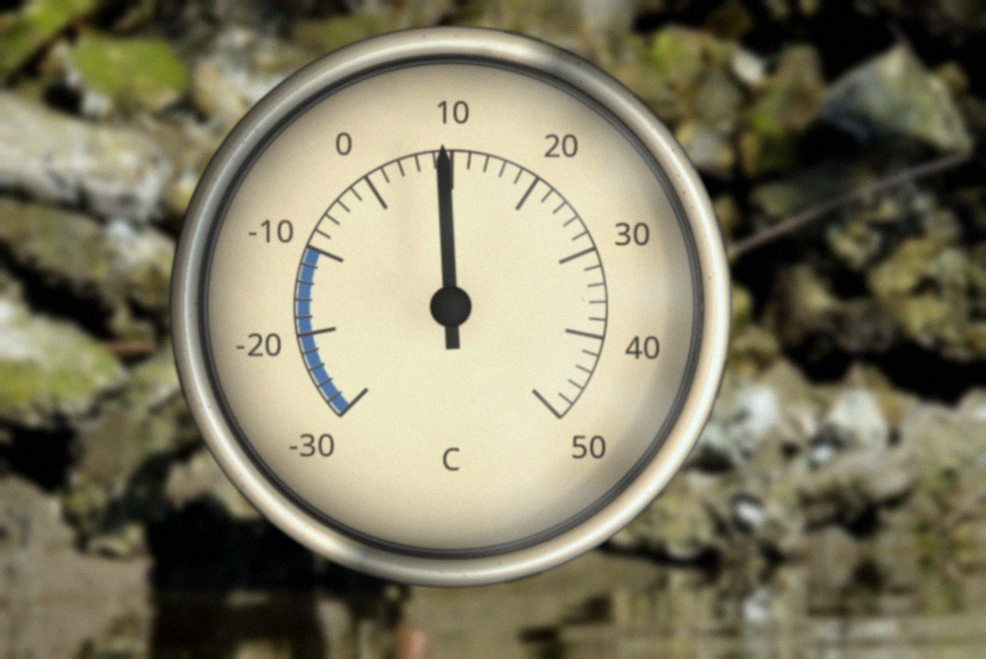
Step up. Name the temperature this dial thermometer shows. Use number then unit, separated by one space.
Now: 9 °C
